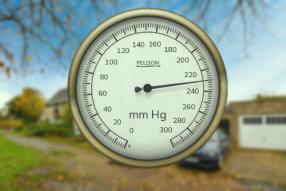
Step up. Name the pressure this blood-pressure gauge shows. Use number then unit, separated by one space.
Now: 230 mmHg
